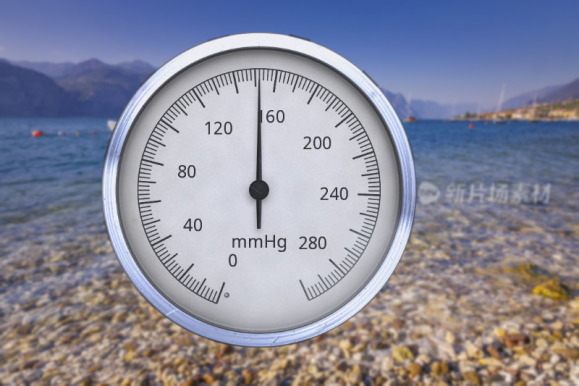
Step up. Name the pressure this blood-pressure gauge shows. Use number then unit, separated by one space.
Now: 152 mmHg
